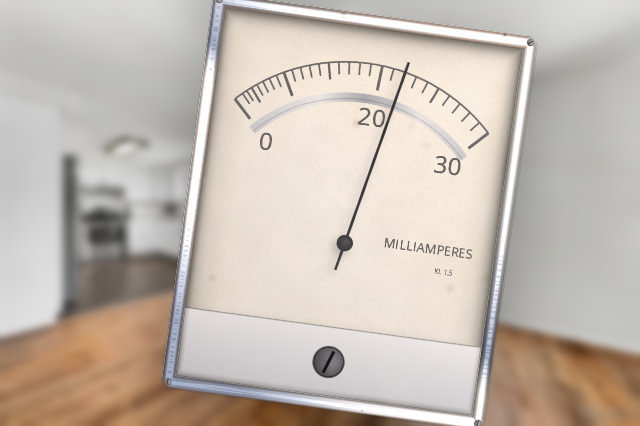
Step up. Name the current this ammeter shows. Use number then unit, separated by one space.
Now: 22 mA
